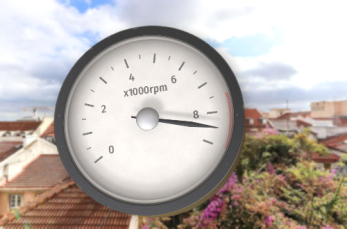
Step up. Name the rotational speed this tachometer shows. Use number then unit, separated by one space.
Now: 8500 rpm
